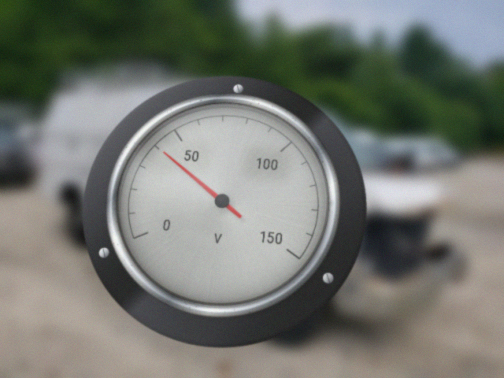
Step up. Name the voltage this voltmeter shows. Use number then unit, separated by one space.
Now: 40 V
